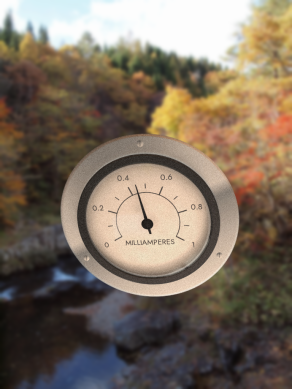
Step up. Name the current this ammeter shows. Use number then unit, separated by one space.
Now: 0.45 mA
